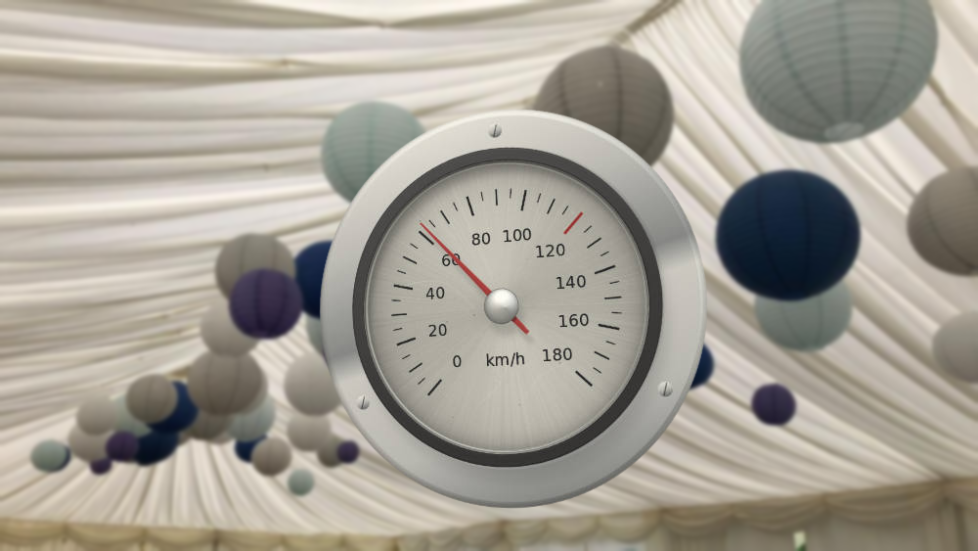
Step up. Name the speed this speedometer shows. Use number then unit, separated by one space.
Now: 62.5 km/h
